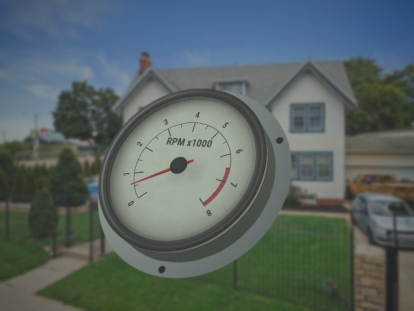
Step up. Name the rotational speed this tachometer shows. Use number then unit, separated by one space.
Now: 500 rpm
